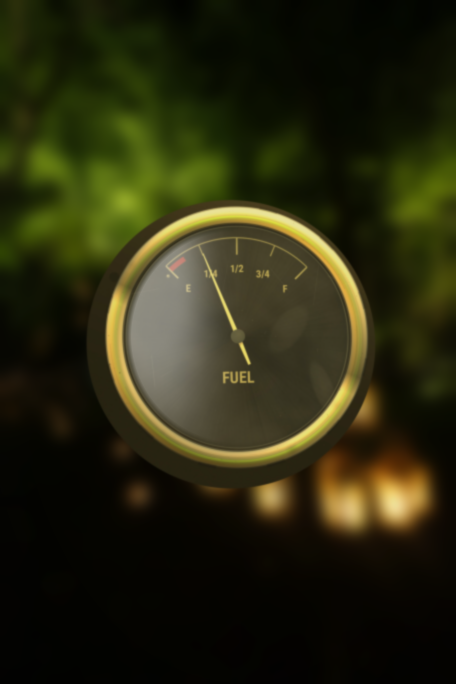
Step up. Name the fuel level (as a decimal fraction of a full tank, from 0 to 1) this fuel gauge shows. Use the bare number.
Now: 0.25
